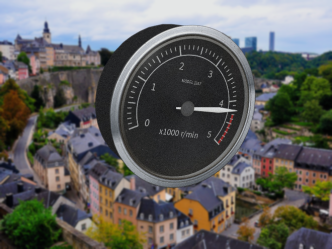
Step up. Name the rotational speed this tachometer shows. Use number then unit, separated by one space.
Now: 4200 rpm
